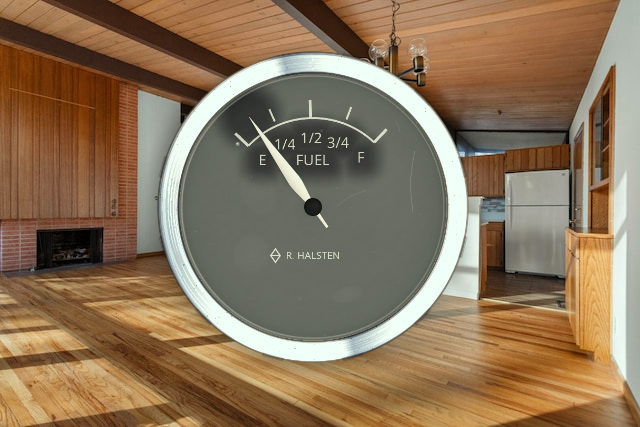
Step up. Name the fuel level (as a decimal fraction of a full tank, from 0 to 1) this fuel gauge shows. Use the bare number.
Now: 0.125
